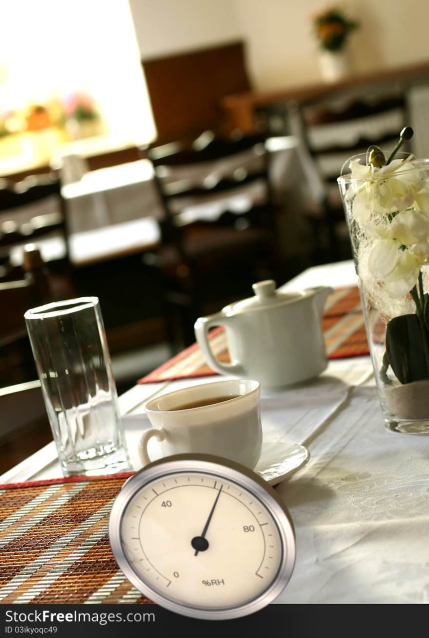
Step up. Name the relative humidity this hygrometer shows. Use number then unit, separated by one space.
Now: 62 %
